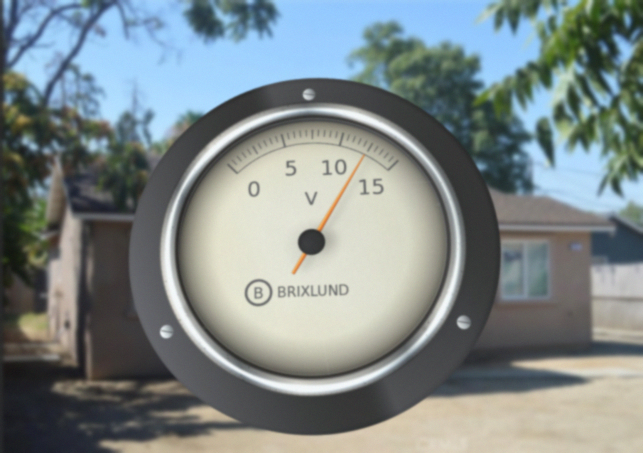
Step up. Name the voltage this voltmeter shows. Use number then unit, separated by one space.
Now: 12.5 V
